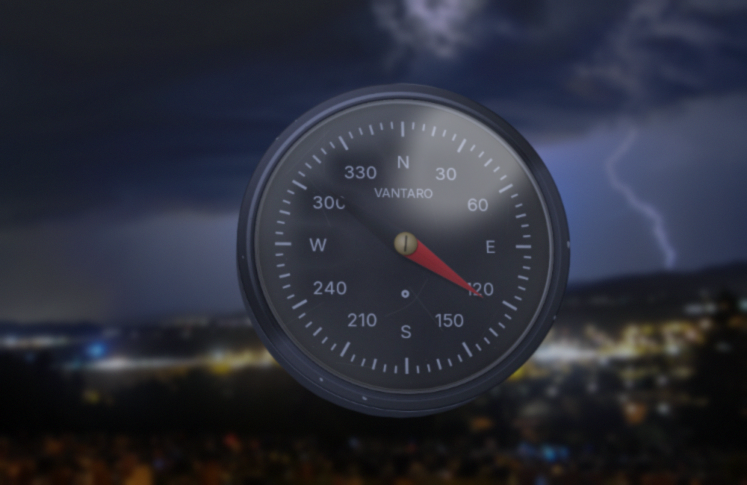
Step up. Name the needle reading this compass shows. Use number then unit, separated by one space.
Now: 125 °
